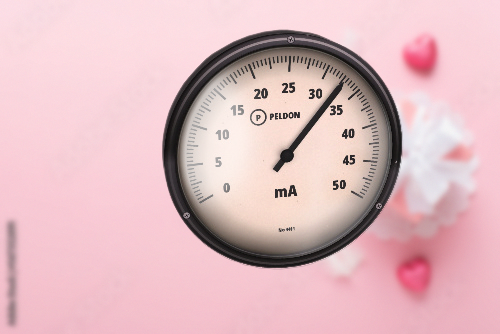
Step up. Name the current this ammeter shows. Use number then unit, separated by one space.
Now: 32.5 mA
